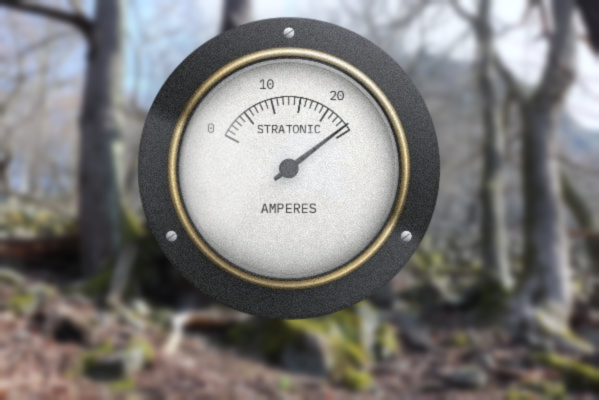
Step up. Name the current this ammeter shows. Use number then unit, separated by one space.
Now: 24 A
